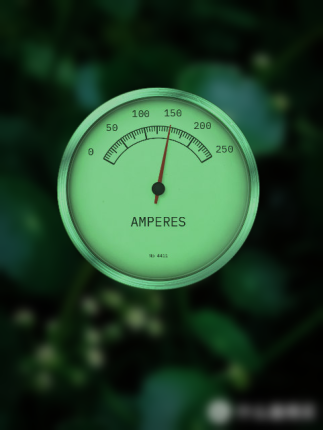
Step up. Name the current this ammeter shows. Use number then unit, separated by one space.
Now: 150 A
